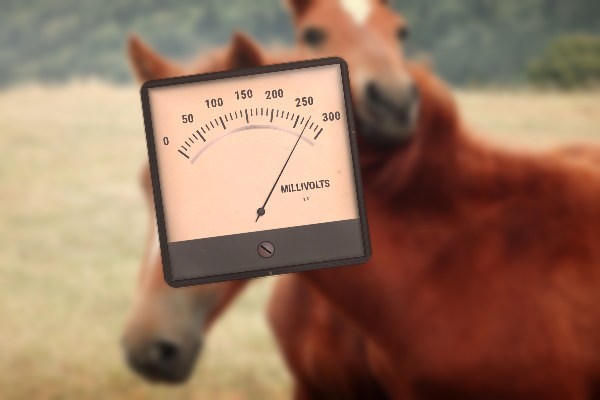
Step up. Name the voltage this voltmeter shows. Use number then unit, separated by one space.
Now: 270 mV
